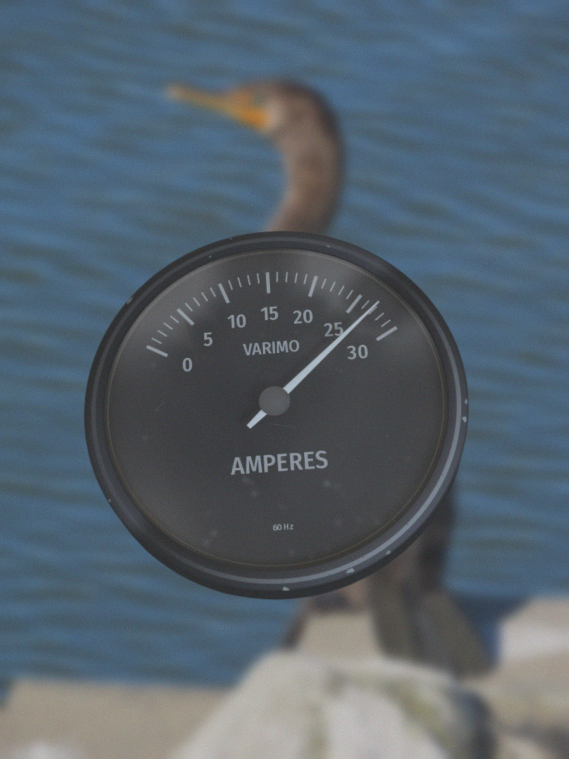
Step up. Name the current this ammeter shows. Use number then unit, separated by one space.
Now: 27 A
